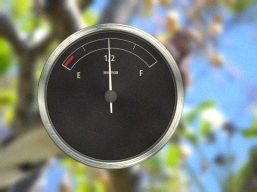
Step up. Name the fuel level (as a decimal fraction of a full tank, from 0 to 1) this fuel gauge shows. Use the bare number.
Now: 0.5
